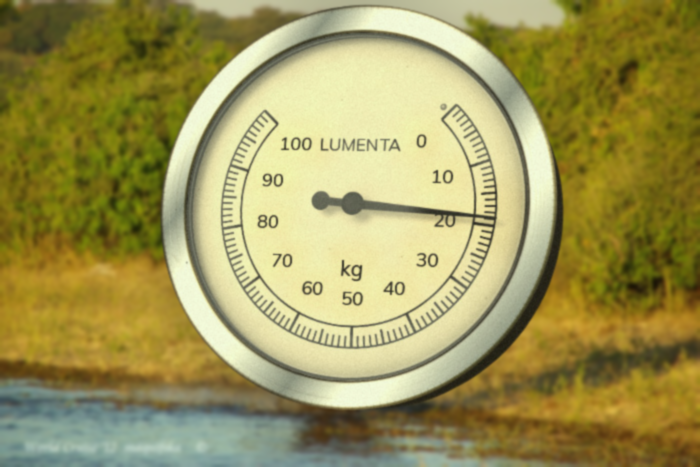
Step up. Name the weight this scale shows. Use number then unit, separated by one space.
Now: 19 kg
